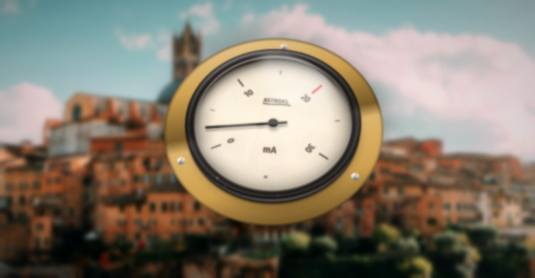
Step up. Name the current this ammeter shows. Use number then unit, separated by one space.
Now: 2.5 mA
